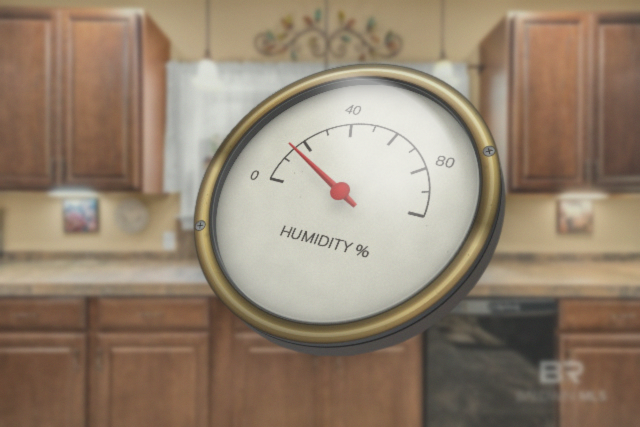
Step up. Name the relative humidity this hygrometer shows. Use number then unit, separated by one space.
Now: 15 %
